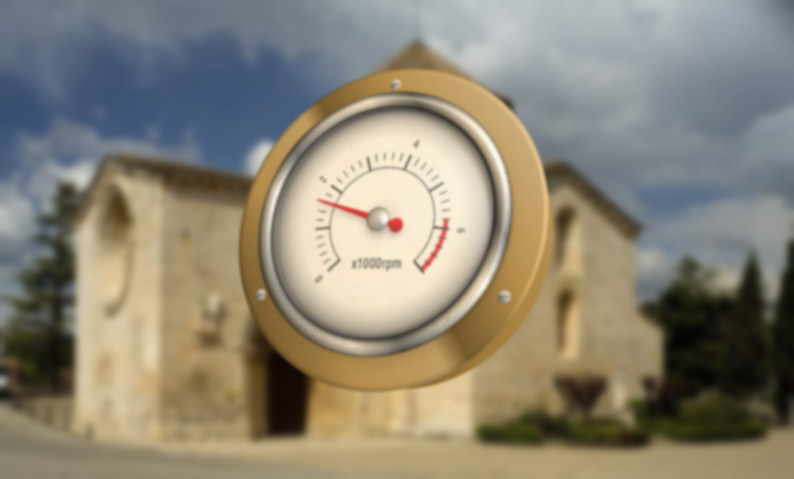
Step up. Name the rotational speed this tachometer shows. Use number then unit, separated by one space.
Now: 1600 rpm
